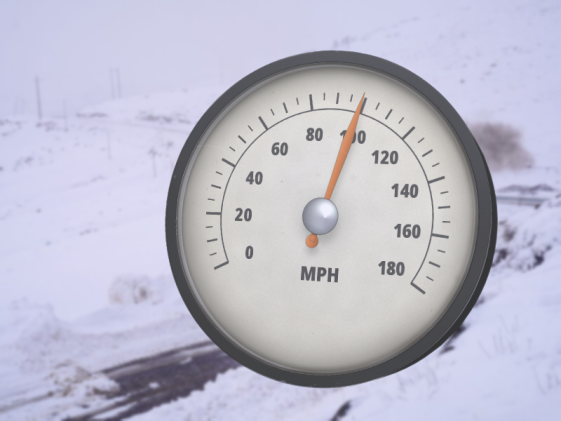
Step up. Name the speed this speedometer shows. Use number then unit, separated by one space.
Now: 100 mph
